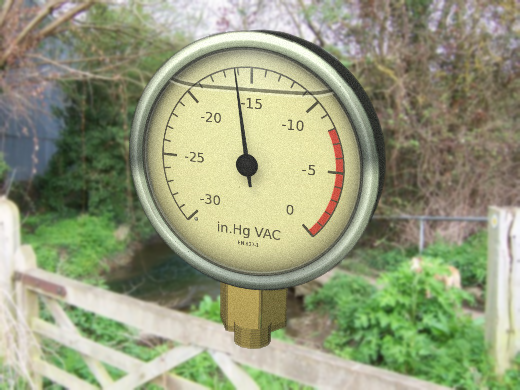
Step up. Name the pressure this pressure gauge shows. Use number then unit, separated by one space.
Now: -16 inHg
